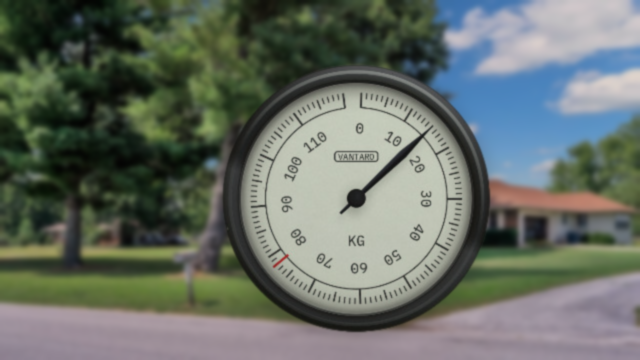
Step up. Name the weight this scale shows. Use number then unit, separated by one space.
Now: 15 kg
